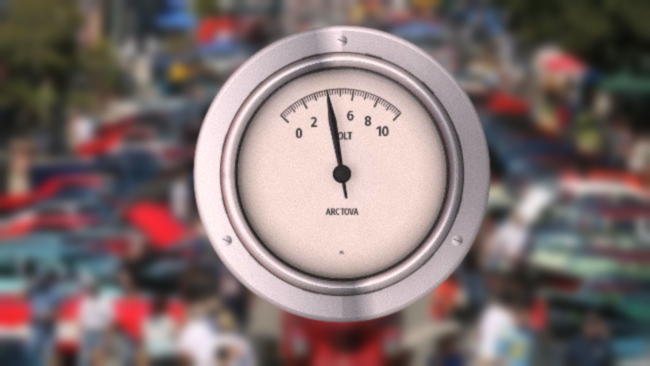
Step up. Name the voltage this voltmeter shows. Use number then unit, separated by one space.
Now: 4 V
